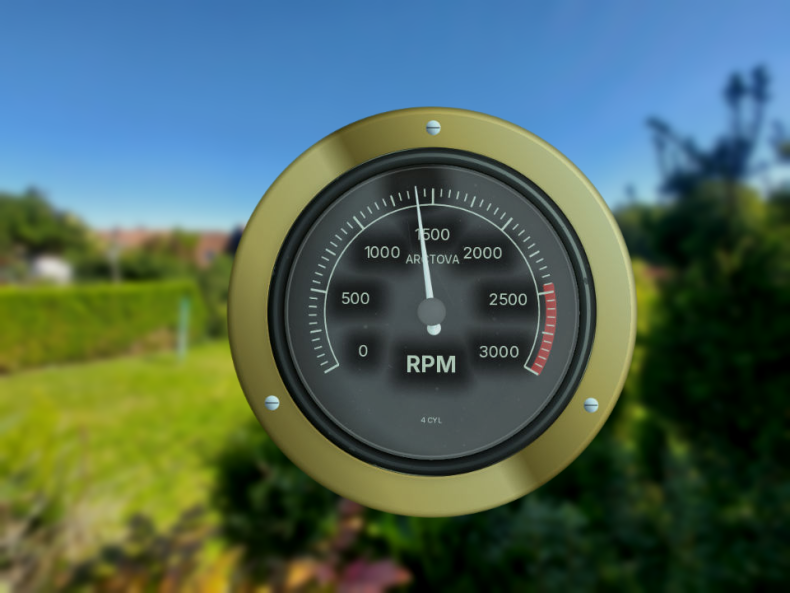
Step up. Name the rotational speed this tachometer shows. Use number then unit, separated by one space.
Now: 1400 rpm
